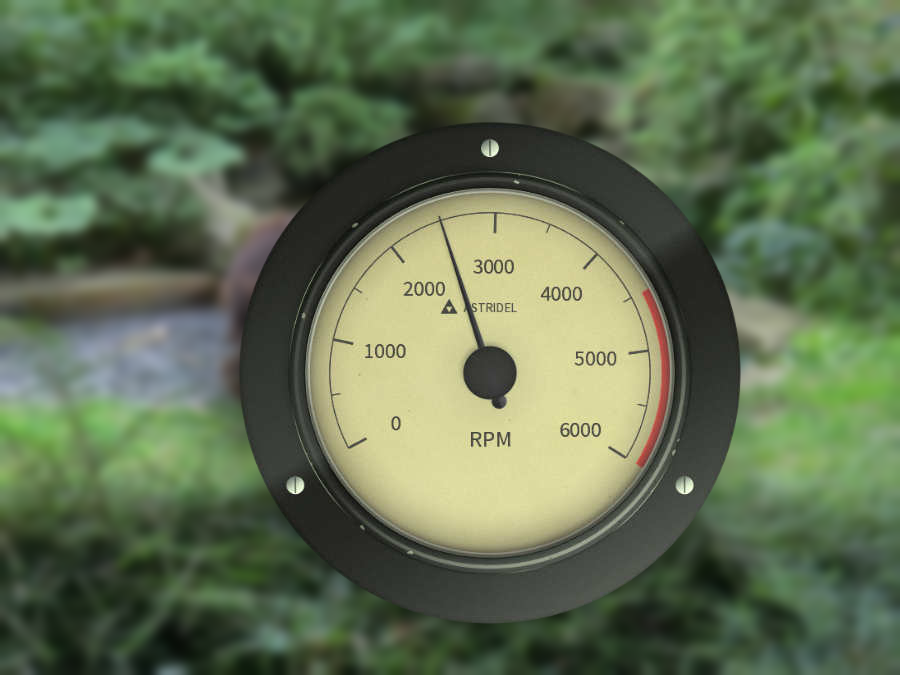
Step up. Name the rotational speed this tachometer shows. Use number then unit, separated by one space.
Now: 2500 rpm
